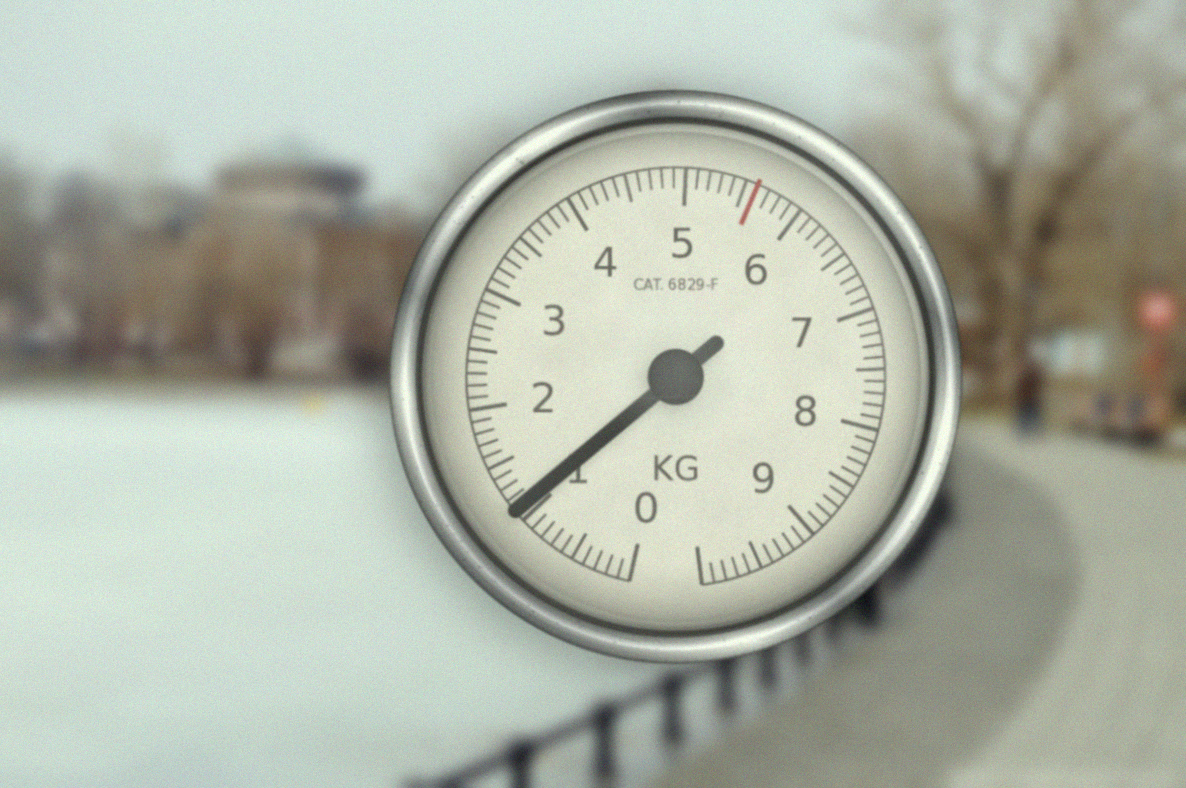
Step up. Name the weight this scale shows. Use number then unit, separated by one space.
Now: 1.1 kg
